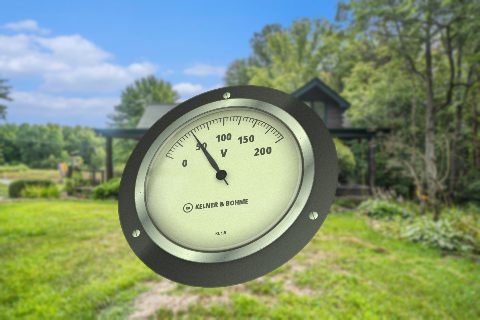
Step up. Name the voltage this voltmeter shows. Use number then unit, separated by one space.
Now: 50 V
